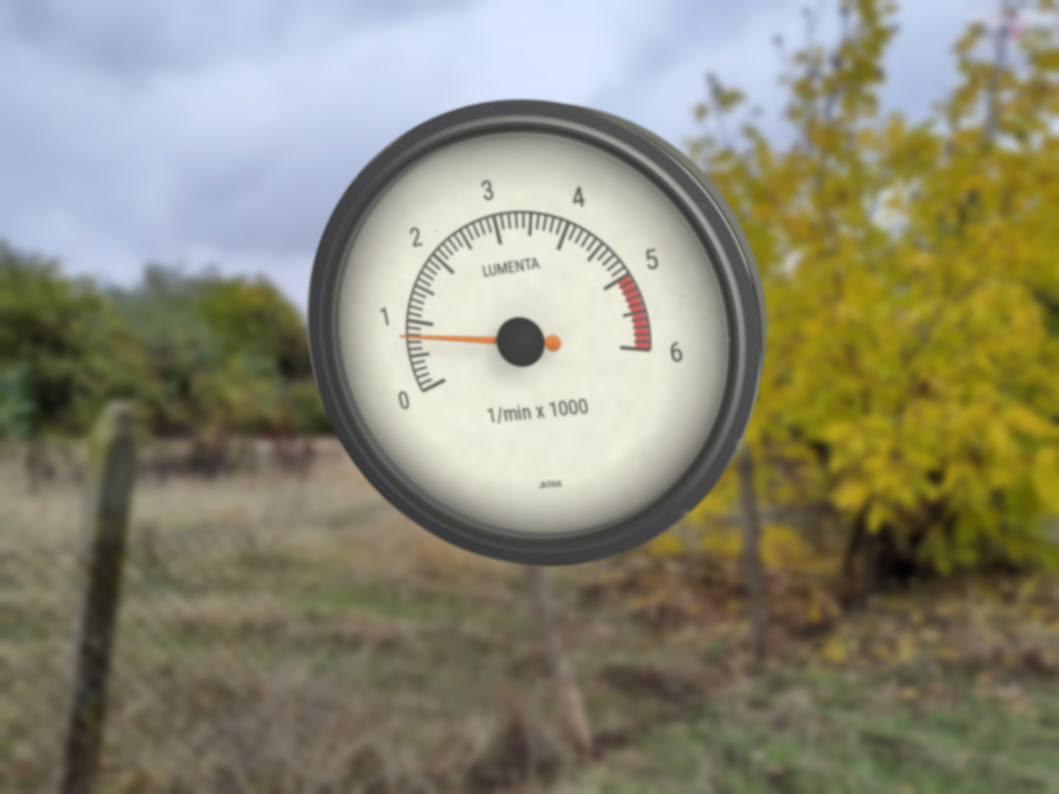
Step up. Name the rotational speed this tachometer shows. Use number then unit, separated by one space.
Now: 800 rpm
